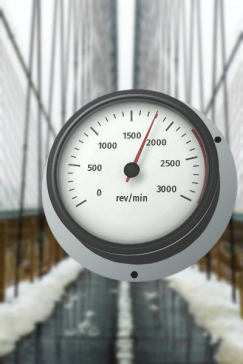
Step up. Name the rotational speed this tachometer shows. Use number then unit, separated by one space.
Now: 1800 rpm
